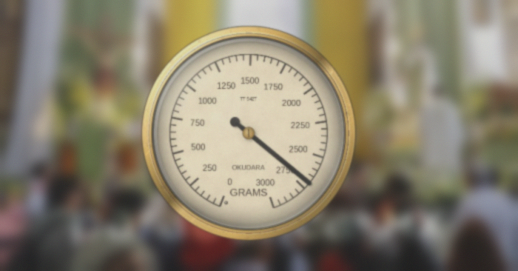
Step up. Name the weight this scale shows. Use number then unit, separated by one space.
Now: 2700 g
